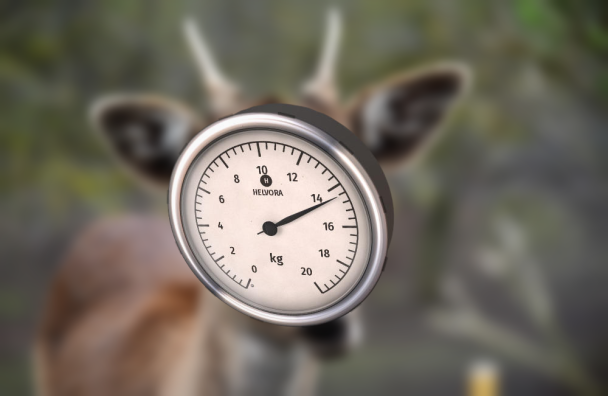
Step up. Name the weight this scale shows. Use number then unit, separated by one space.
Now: 14.4 kg
